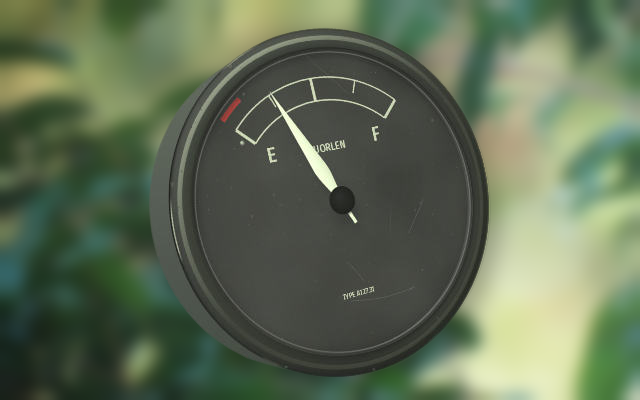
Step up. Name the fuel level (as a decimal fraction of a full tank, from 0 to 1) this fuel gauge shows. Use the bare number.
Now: 0.25
